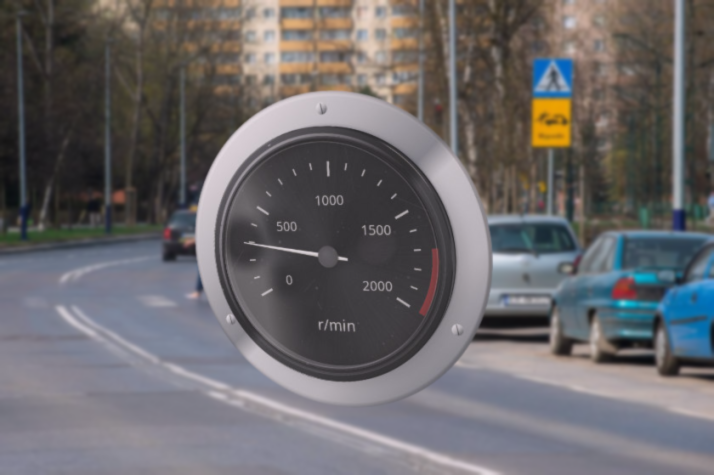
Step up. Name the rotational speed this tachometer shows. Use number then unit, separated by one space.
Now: 300 rpm
